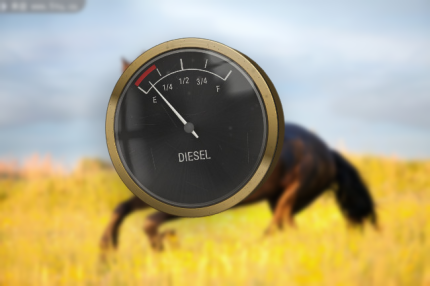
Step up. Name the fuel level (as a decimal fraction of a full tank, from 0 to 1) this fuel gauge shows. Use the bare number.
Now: 0.125
